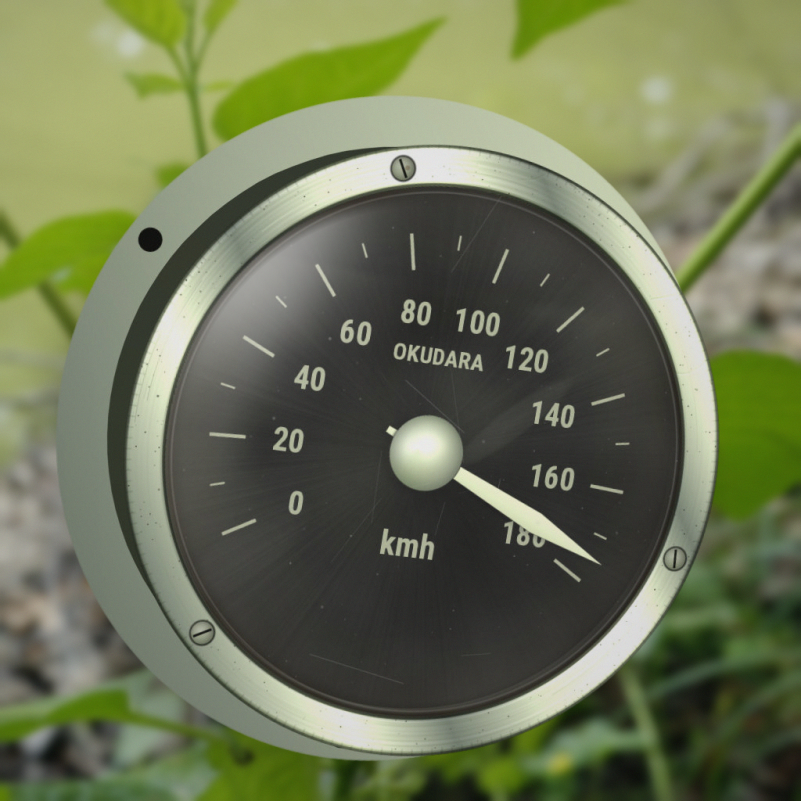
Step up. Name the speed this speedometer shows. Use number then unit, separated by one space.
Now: 175 km/h
